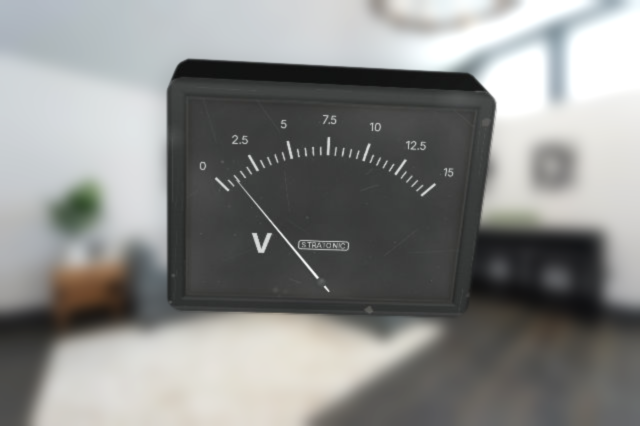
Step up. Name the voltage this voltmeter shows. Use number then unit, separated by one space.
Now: 1 V
